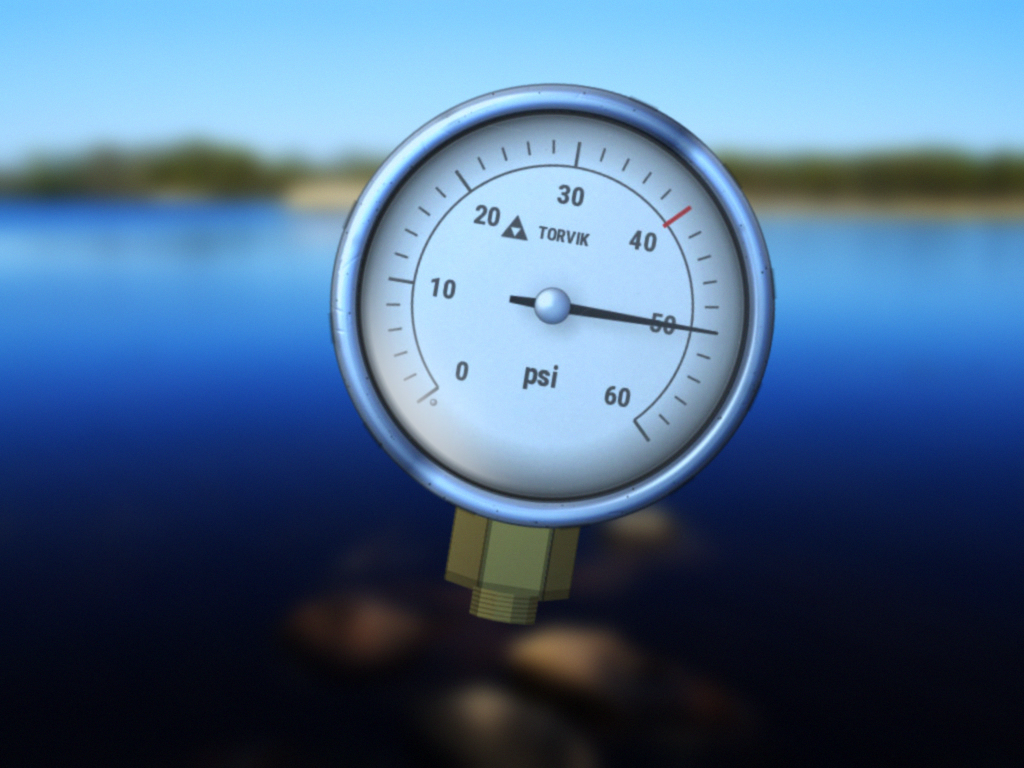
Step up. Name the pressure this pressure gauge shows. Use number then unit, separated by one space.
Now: 50 psi
